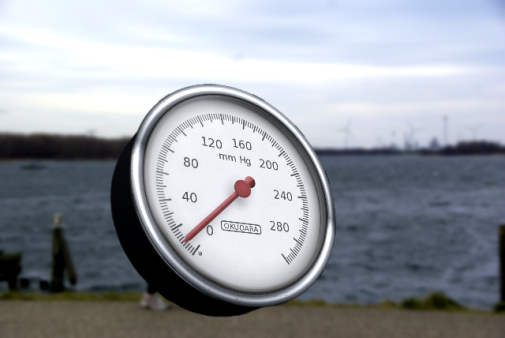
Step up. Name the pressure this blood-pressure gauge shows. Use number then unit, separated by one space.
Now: 10 mmHg
